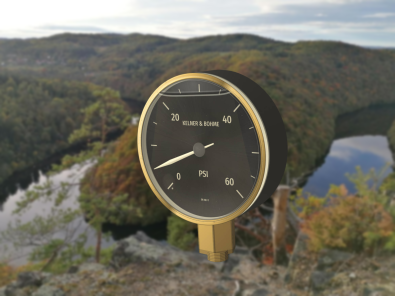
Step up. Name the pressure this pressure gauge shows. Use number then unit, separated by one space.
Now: 5 psi
